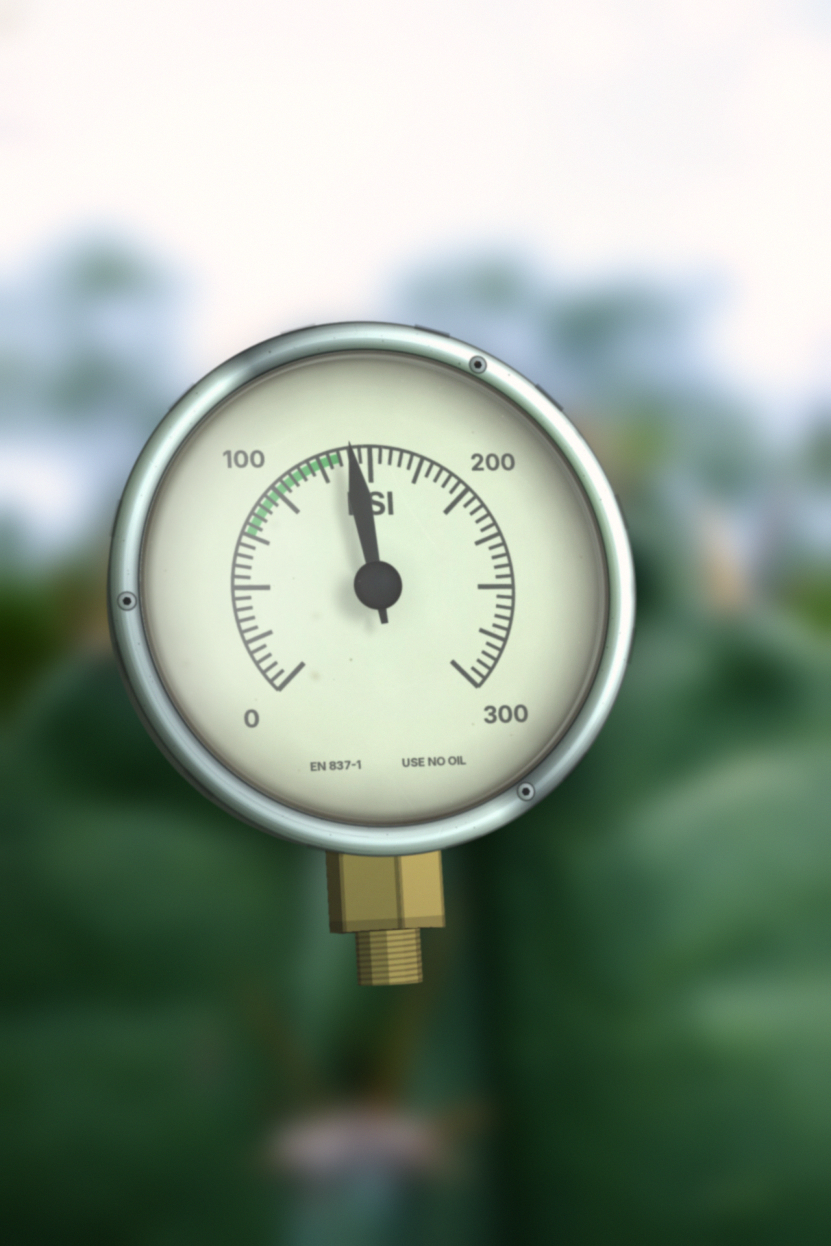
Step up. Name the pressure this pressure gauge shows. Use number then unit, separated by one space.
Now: 140 psi
